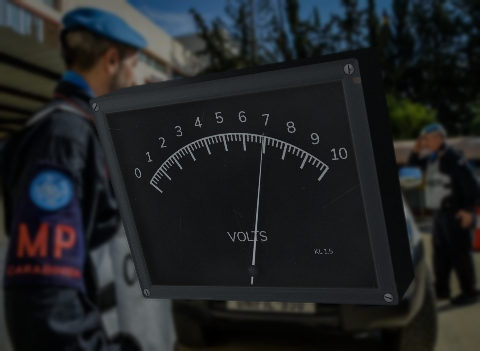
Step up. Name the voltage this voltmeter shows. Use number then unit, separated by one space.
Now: 7 V
